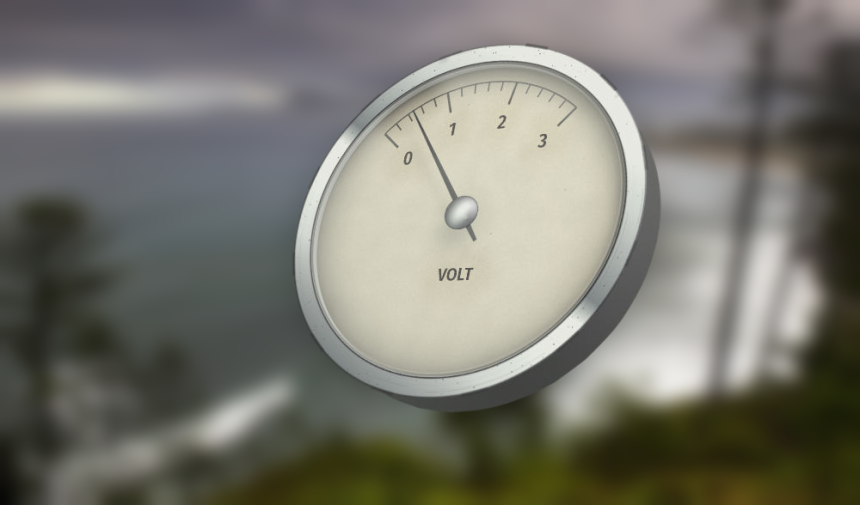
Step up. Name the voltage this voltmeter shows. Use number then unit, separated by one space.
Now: 0.5 V
